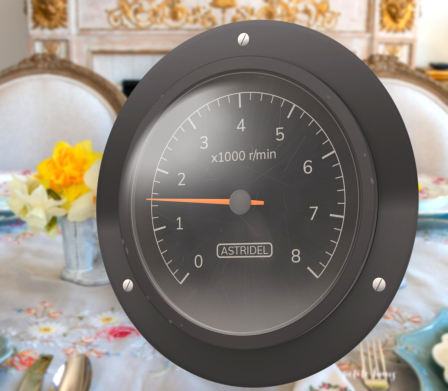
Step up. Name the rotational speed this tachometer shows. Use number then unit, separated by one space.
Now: 1500 rpm
